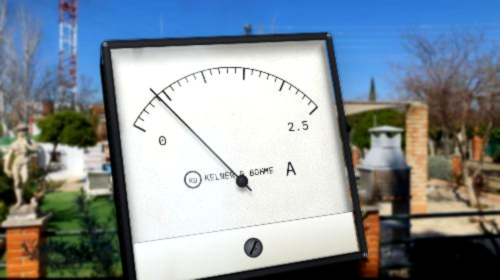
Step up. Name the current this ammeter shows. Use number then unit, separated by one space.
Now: 0.4 A
